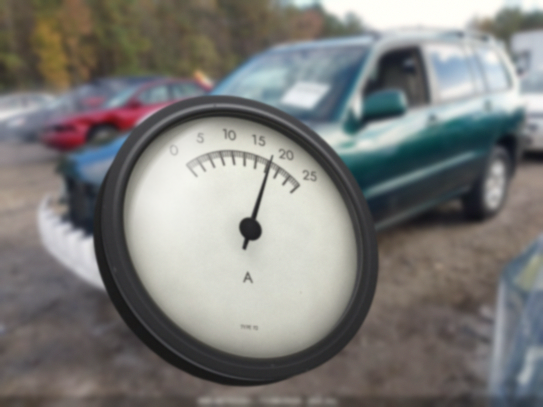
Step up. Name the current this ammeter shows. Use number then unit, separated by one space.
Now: 17.5 A
